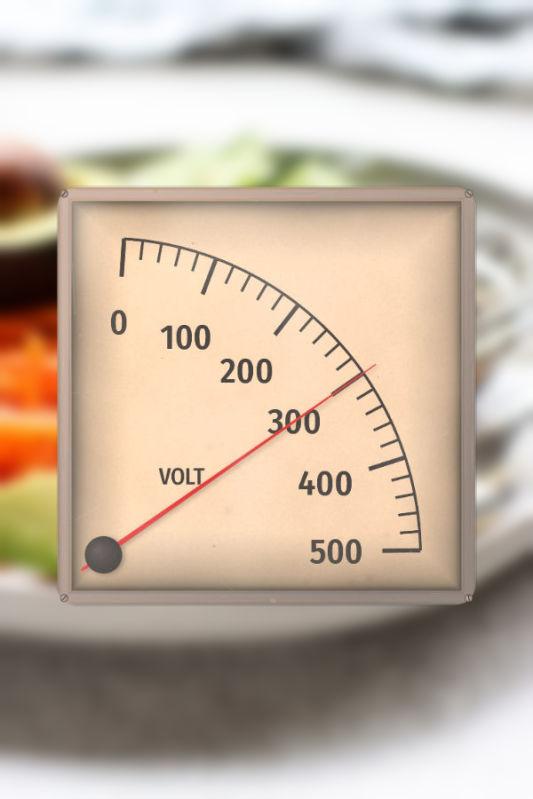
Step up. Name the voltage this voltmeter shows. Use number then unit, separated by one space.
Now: 300 V
